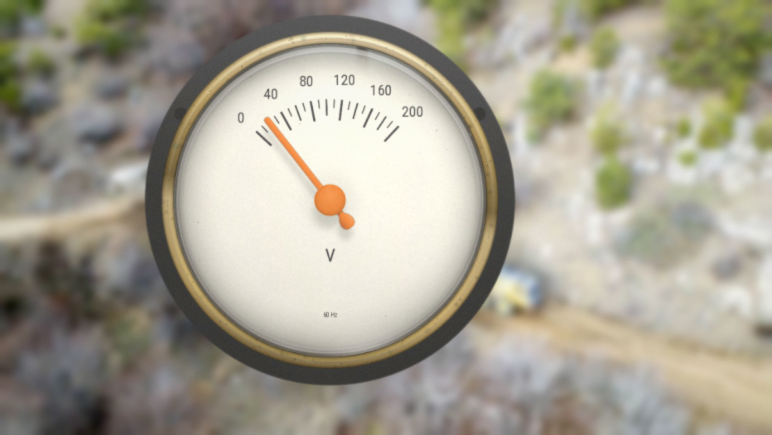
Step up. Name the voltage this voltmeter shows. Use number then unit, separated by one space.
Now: 20 V
